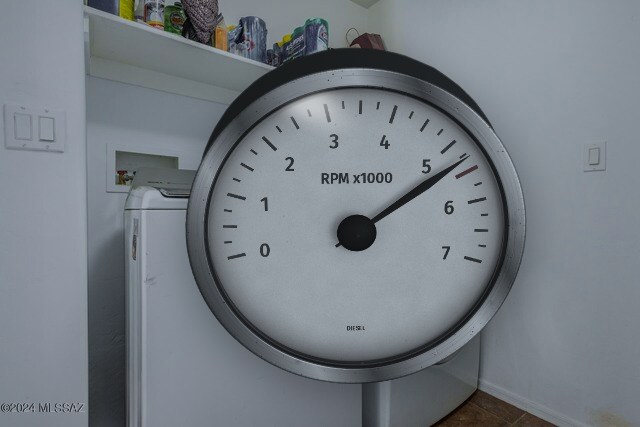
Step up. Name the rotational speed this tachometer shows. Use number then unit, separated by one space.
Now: 5250 rpm
